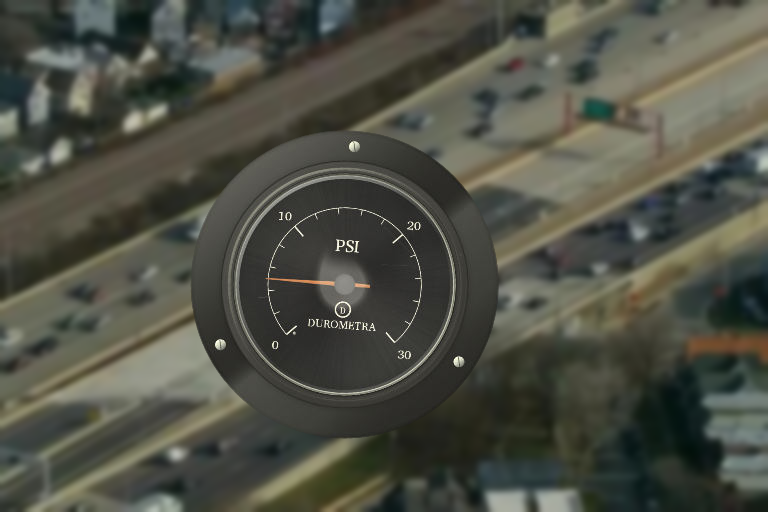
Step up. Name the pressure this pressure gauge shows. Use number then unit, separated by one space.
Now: 5 psi
